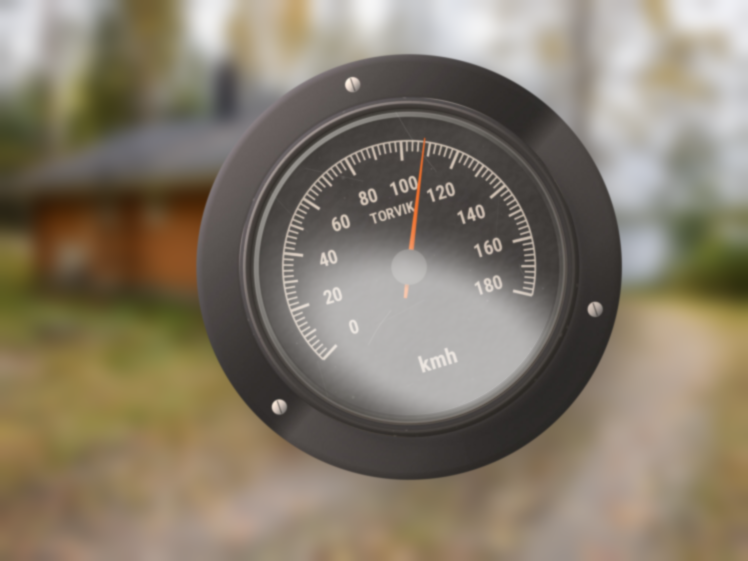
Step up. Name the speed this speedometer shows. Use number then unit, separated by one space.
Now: 108 km/h
